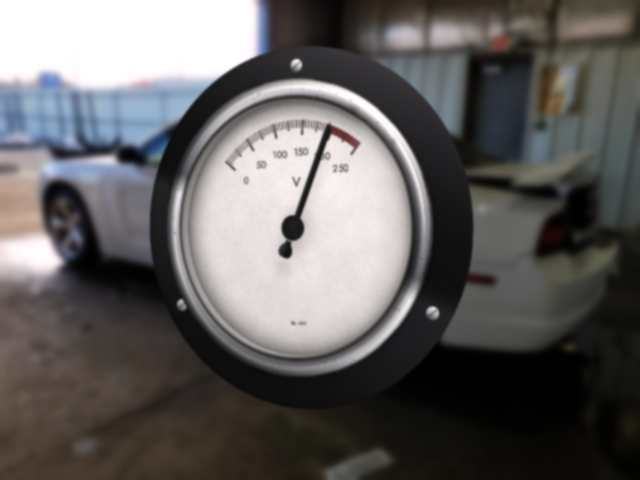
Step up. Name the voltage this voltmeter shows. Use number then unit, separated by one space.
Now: 200 V
